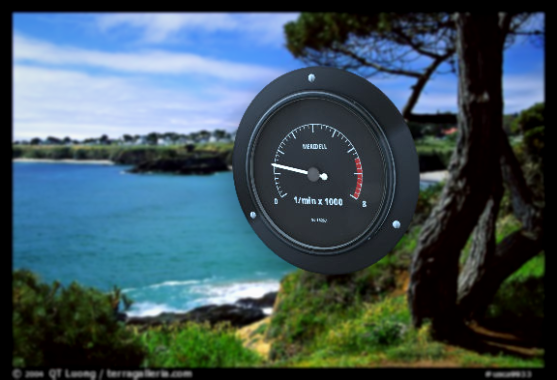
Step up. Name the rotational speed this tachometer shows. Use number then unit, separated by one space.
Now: 1400 rpm
